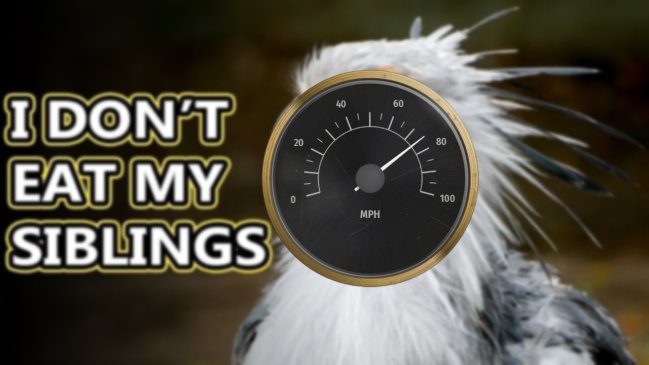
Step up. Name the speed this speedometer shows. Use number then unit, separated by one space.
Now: 75 mph
